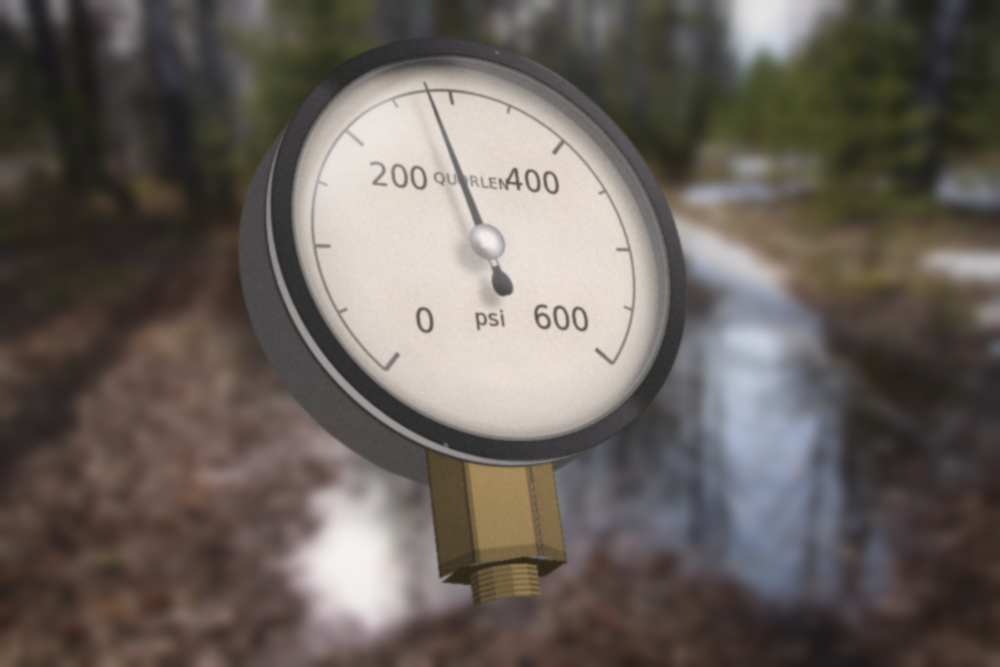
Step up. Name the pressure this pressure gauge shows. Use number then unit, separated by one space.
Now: 275 psi
